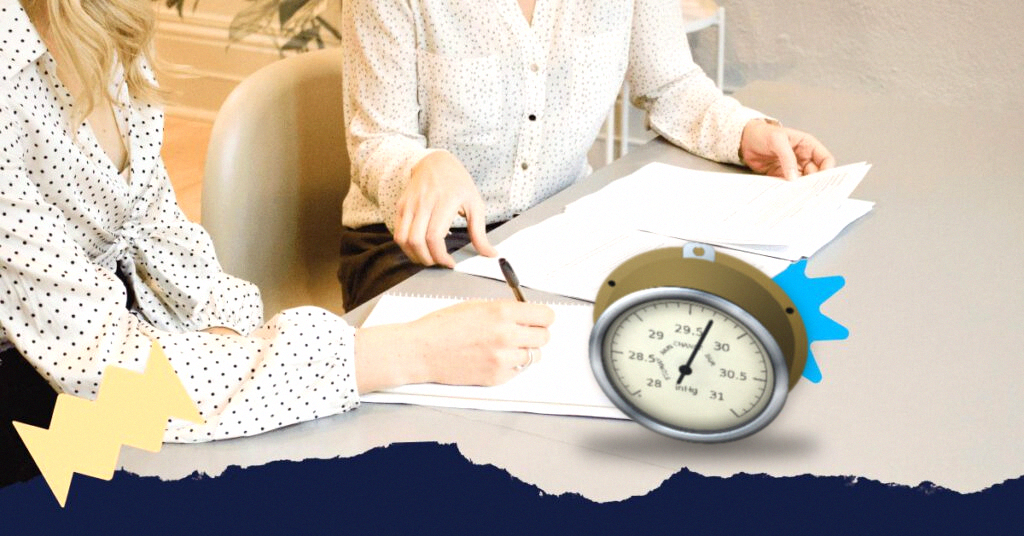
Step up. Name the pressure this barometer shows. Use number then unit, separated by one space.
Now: 29.7 inHg
